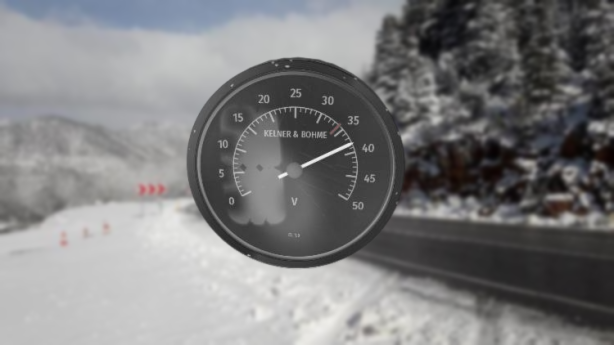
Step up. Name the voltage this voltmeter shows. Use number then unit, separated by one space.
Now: 38 V
